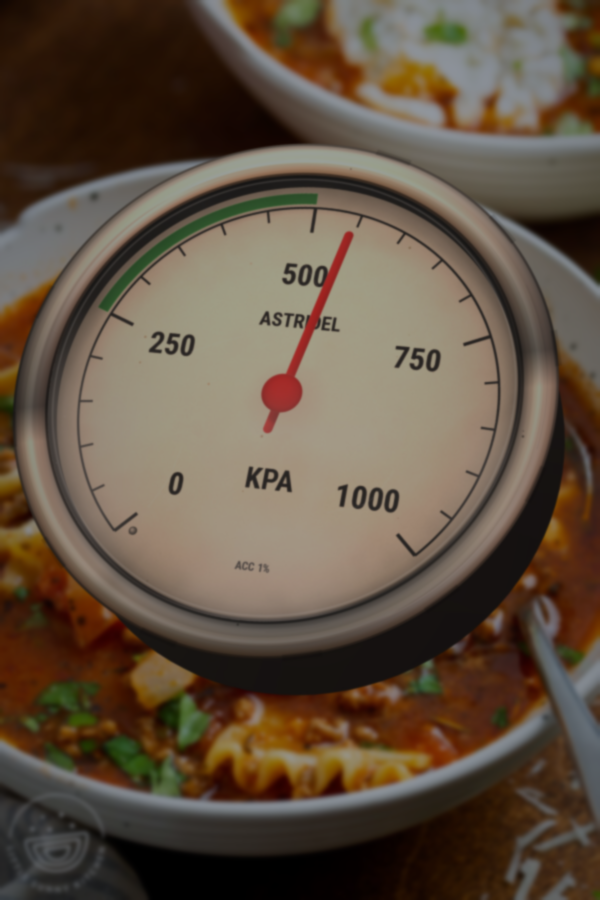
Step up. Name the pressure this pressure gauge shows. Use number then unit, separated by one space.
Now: 550 kPa
